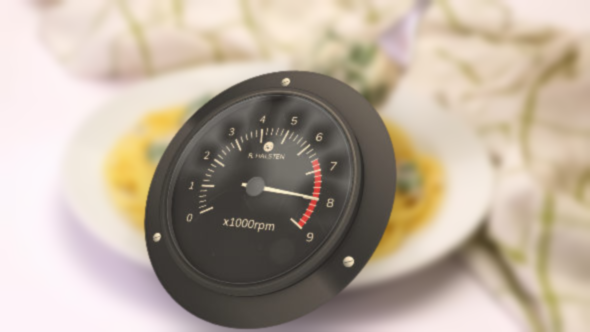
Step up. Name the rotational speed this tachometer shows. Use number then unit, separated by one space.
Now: 8000 rpm
